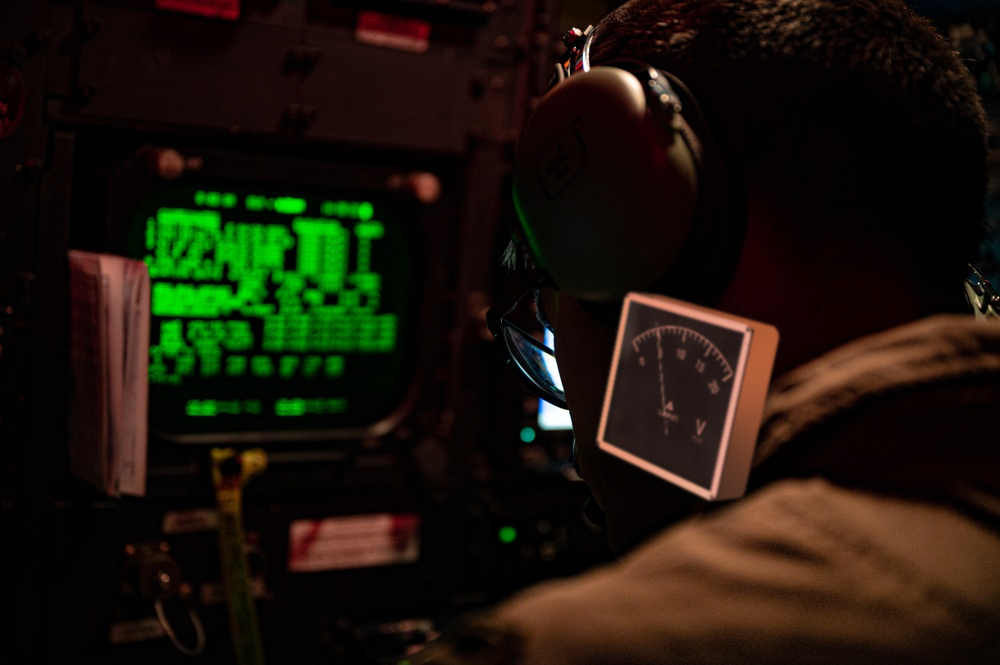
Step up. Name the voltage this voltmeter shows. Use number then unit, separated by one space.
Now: 5 V
